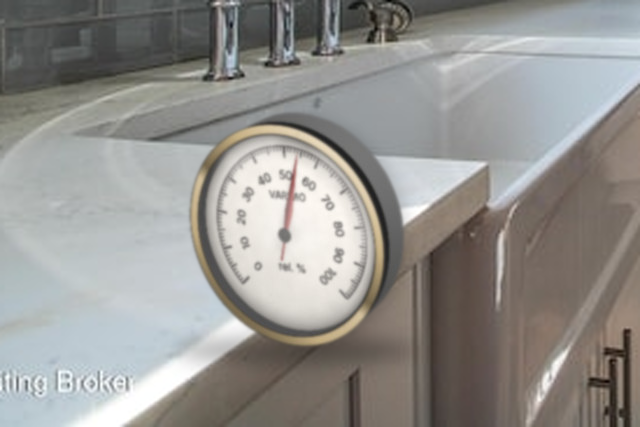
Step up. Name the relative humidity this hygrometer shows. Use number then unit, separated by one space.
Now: 55 %
